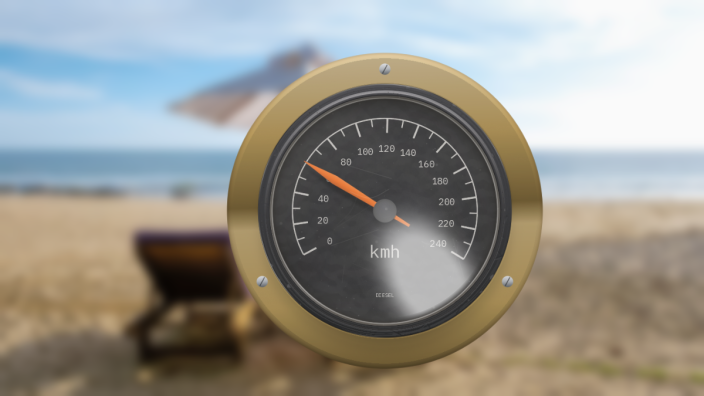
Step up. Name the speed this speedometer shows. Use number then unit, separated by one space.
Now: 60 km/h
